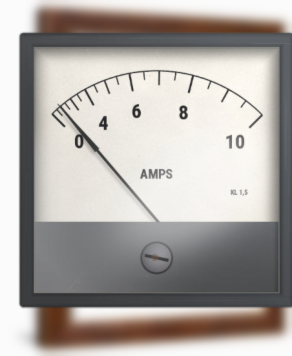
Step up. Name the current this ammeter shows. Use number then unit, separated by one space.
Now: 2 A
